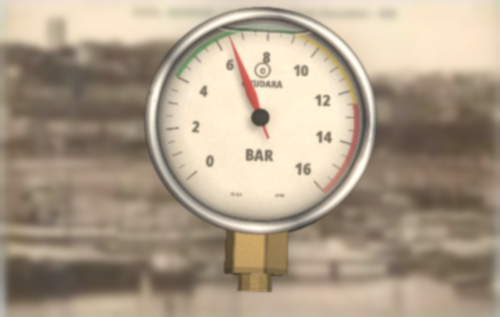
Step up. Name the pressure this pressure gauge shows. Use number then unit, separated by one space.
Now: 6.5 bar
